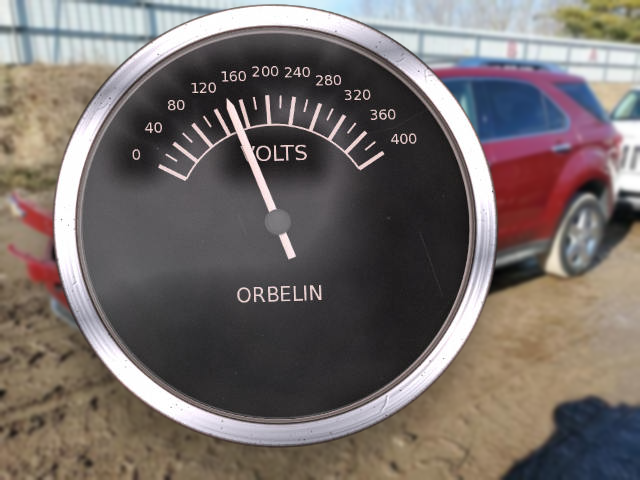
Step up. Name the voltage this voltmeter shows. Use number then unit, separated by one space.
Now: 140 V
